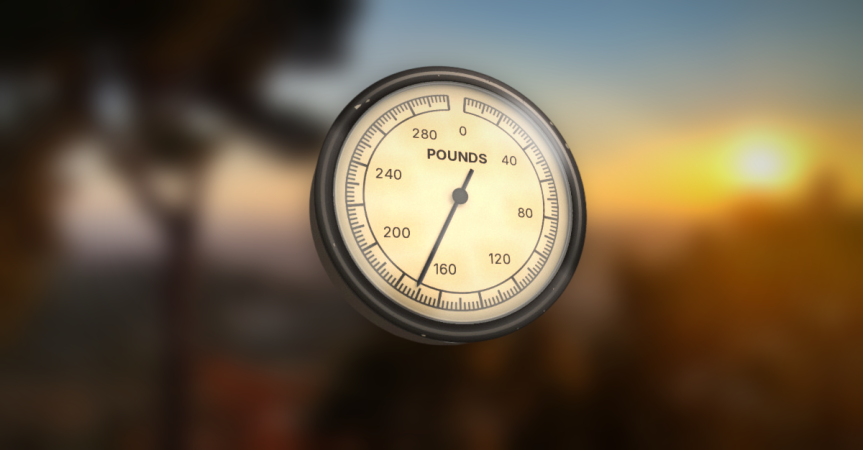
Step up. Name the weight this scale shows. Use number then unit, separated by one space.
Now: 172 lb
